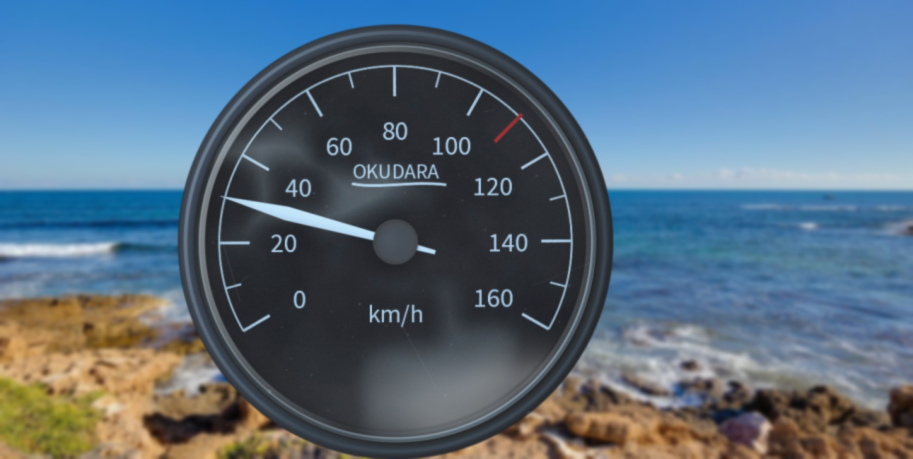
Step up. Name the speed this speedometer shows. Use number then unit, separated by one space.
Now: 30 km/h
